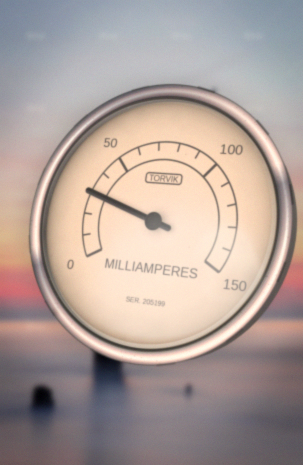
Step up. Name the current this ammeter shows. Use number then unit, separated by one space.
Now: 30 mA
